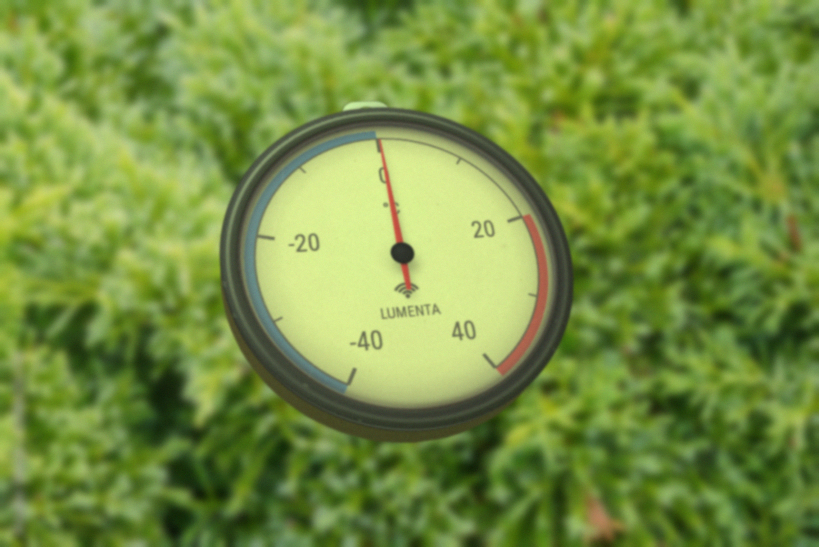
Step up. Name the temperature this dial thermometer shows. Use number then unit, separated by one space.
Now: 0 °C
